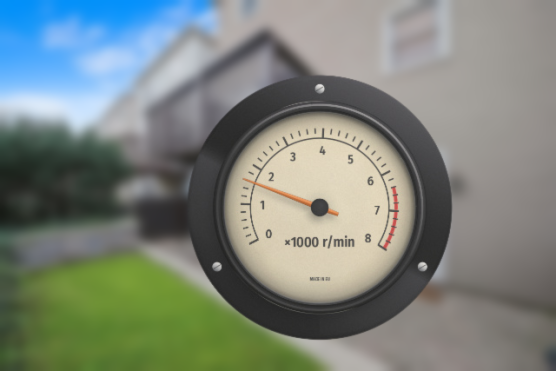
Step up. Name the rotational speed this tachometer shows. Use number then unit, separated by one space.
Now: 1600 rpm
